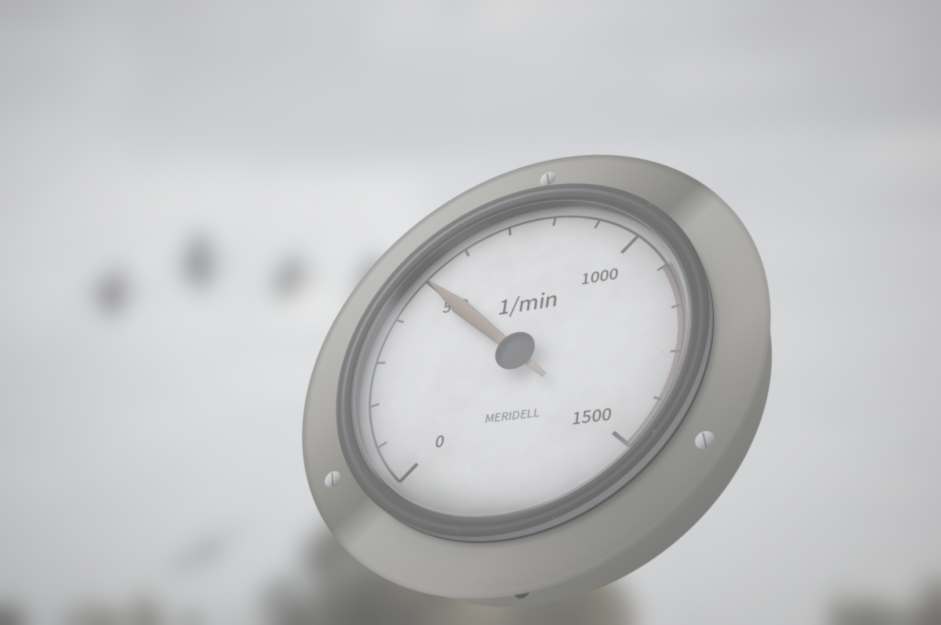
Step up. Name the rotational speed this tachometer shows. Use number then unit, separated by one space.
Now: 500 rpm
